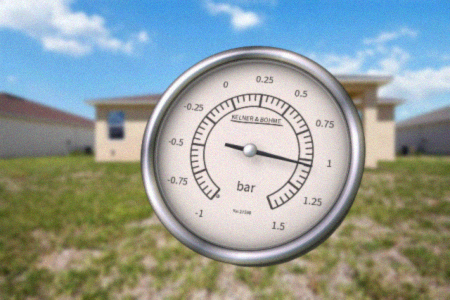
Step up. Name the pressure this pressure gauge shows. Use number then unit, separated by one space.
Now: 1.05 bar
